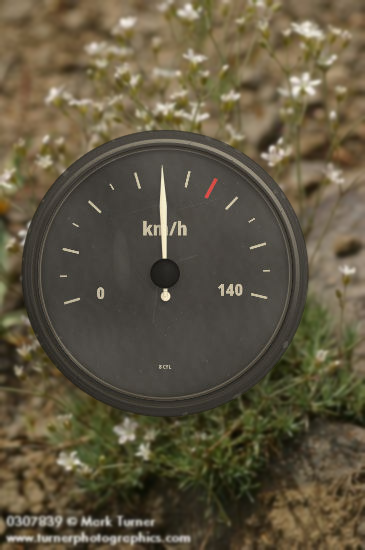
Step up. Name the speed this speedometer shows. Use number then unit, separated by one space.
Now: 70 km/h
